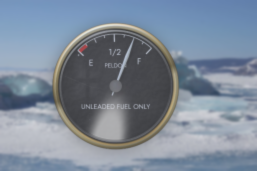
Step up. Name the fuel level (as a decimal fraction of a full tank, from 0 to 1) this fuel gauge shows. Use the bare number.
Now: 0.75
